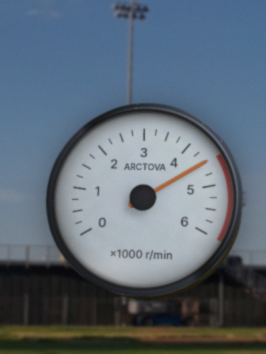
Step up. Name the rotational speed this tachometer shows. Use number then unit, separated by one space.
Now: 4500 rpm
